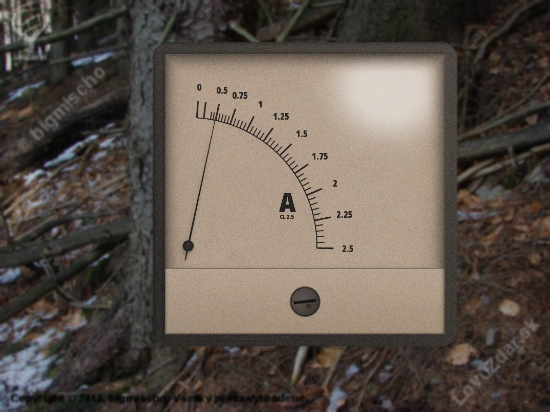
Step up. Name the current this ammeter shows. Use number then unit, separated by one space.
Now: 0.5 A
